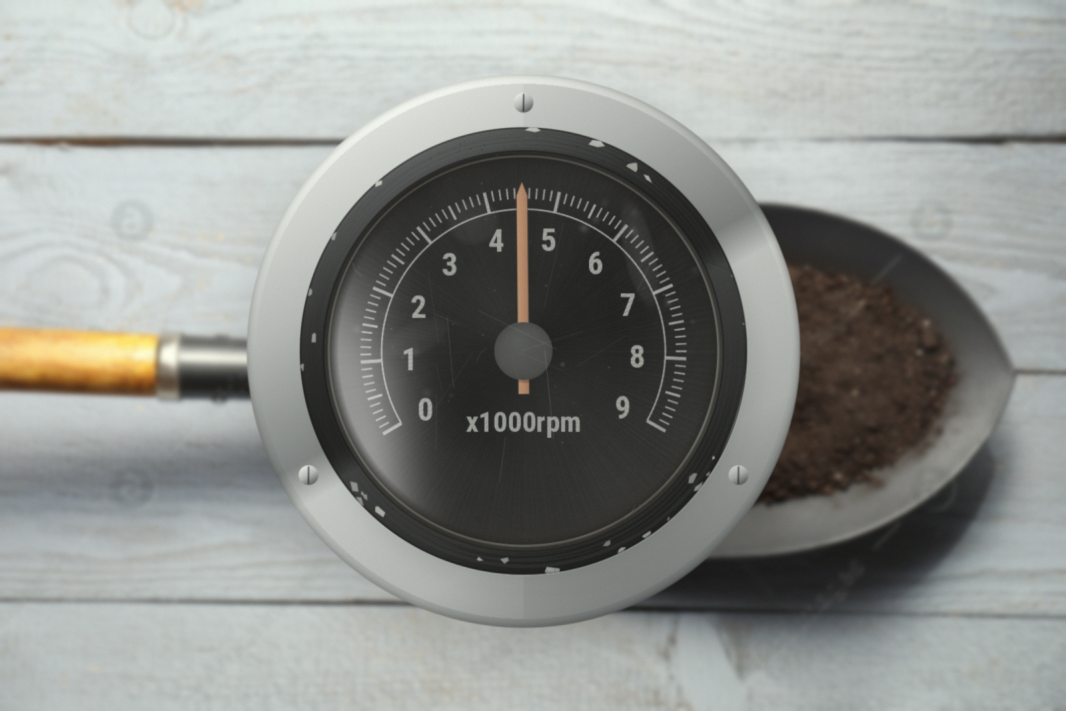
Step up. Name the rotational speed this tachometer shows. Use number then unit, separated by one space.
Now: 4500 rpm
